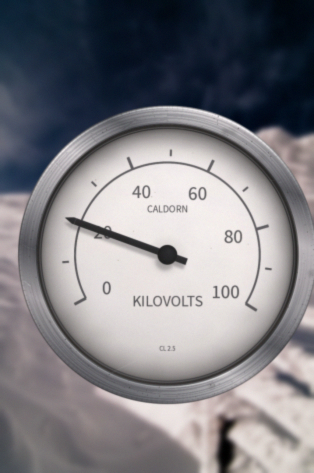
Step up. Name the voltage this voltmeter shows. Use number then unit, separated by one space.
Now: 20 kV
